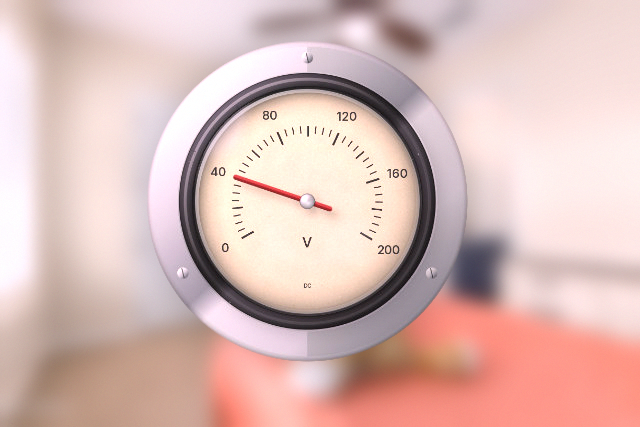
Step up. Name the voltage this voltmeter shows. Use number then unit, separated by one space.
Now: 40 V
